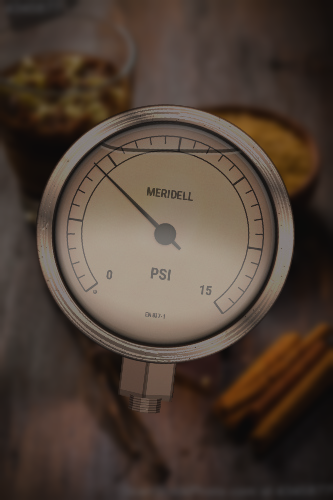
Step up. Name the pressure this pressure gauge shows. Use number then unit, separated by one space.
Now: 4.5 psi
